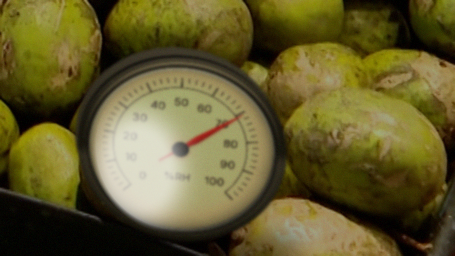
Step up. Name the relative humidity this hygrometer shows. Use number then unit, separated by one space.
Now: 70 %
